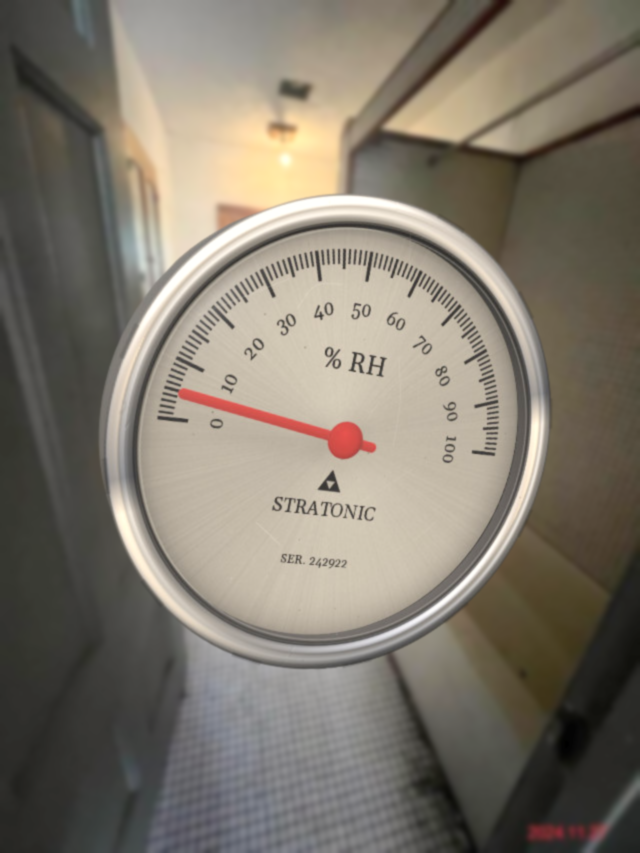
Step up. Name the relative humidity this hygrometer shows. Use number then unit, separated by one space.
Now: 5 %
